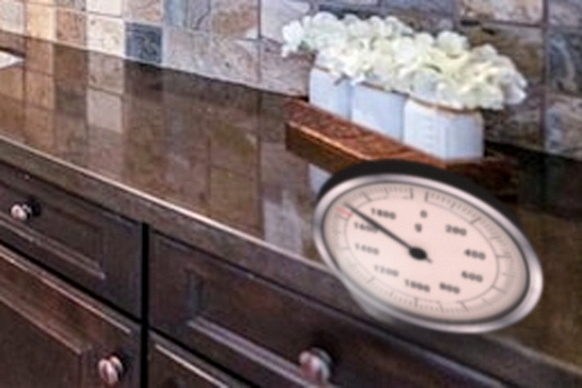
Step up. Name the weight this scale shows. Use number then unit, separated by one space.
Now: 1700 g
